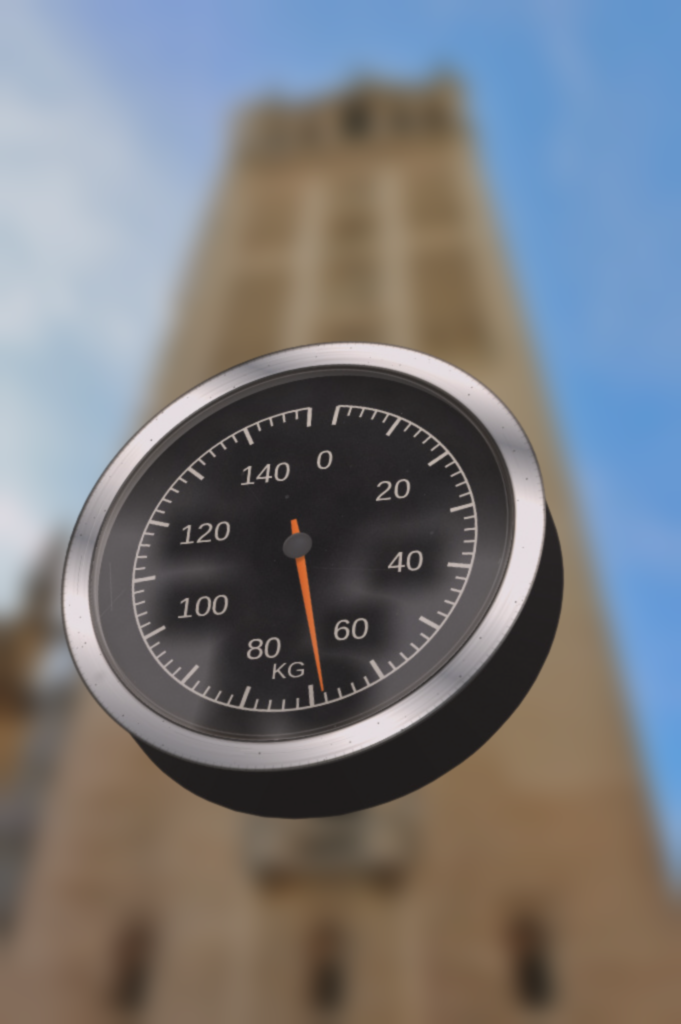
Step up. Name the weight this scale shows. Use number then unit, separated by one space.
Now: 68 kg
